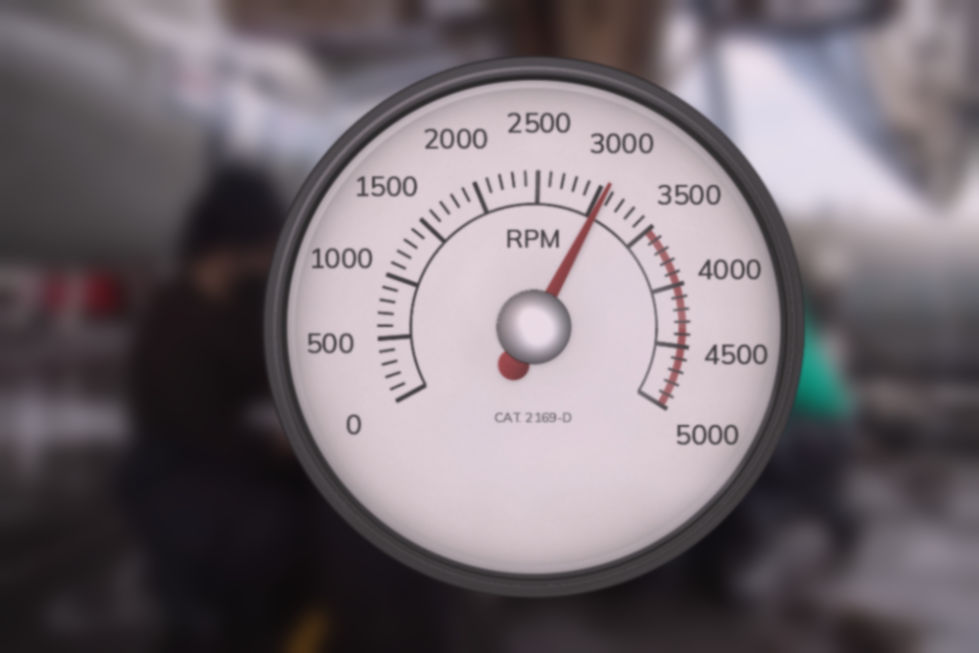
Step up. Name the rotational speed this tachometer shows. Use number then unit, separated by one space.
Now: 3050 rpm
